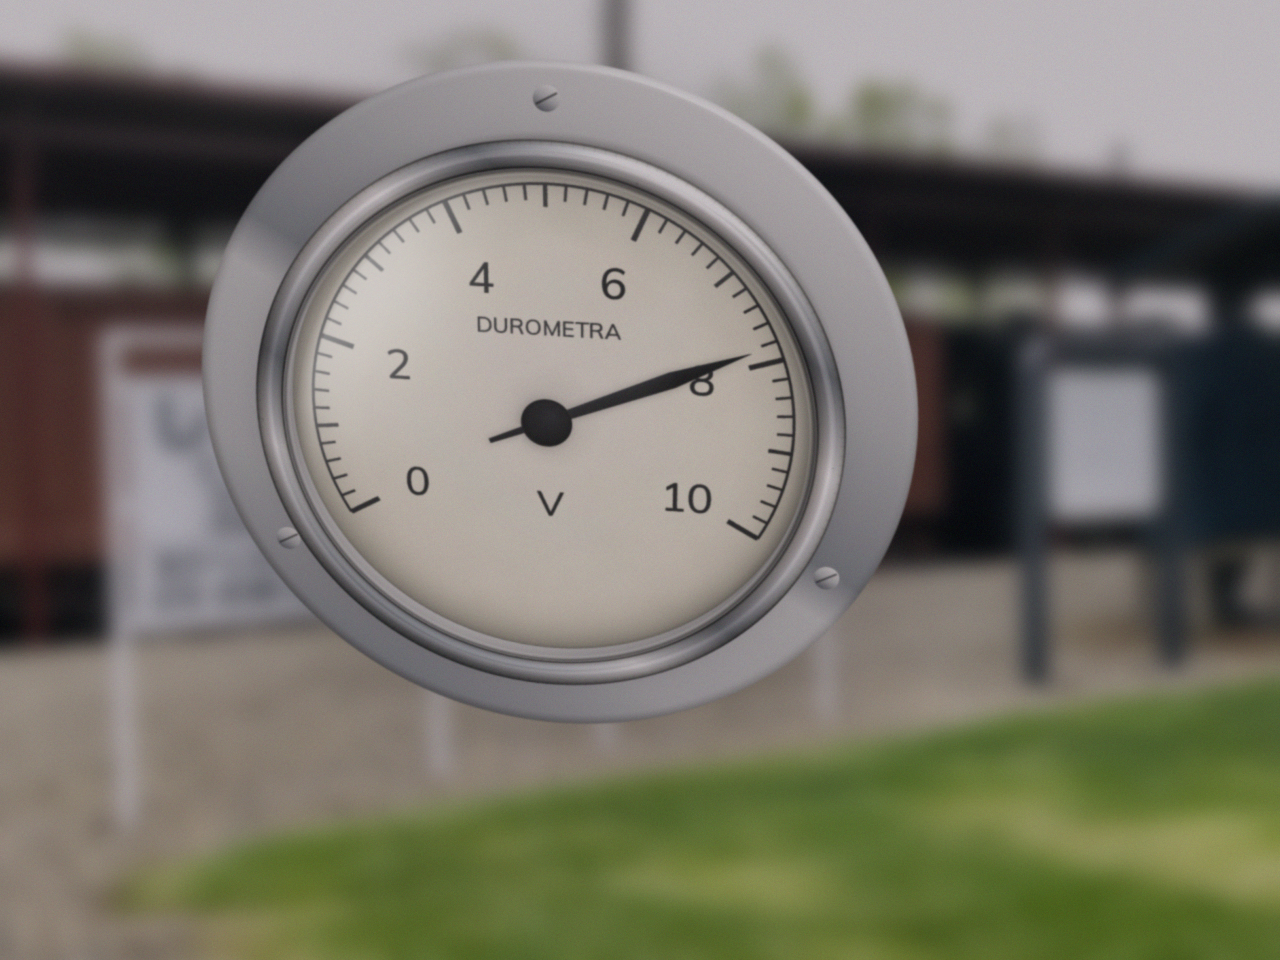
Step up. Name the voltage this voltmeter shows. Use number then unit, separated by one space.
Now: 7.8 V
